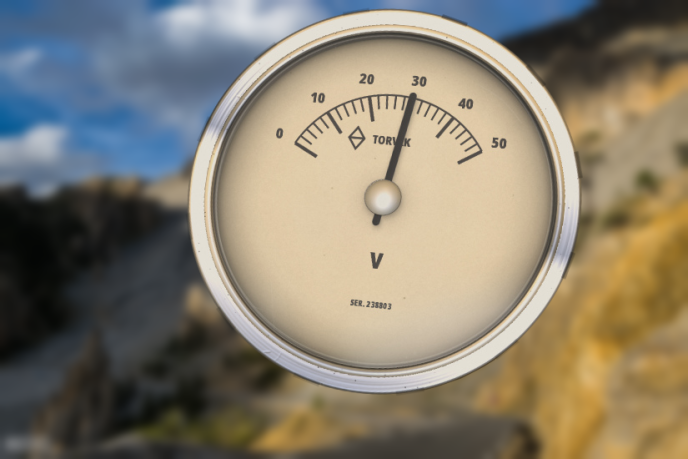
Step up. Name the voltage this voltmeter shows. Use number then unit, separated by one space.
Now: 30 V
